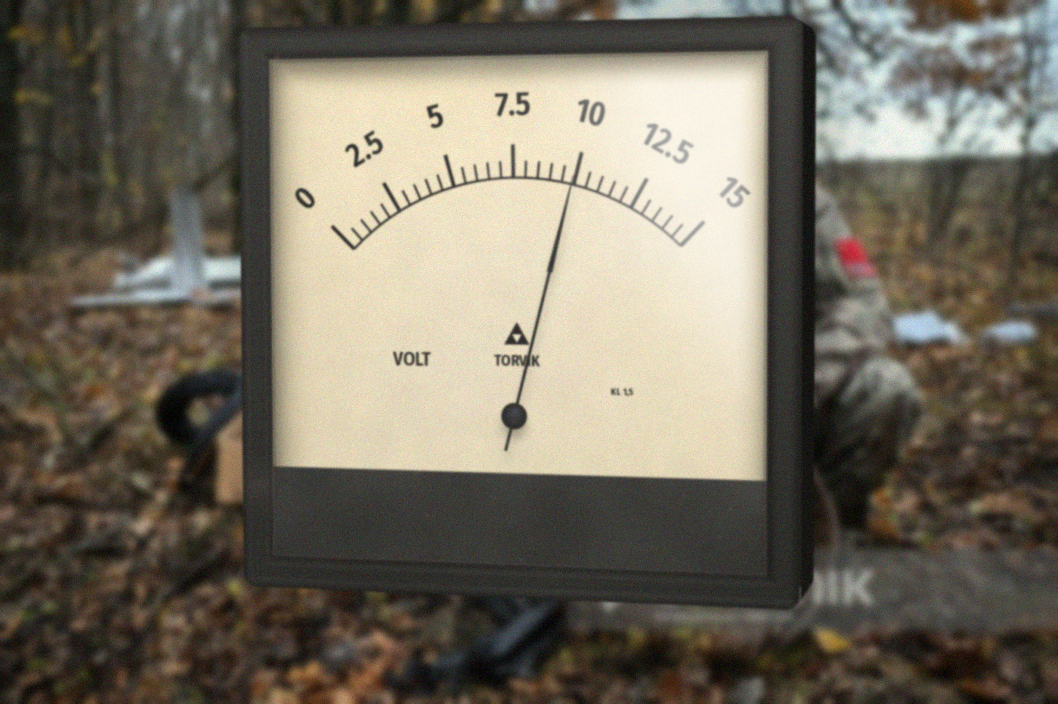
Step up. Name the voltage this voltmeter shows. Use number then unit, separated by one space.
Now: 10 V
